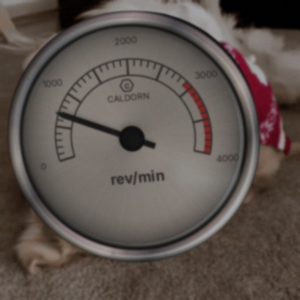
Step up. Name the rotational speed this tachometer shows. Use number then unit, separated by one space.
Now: 700 rpm
